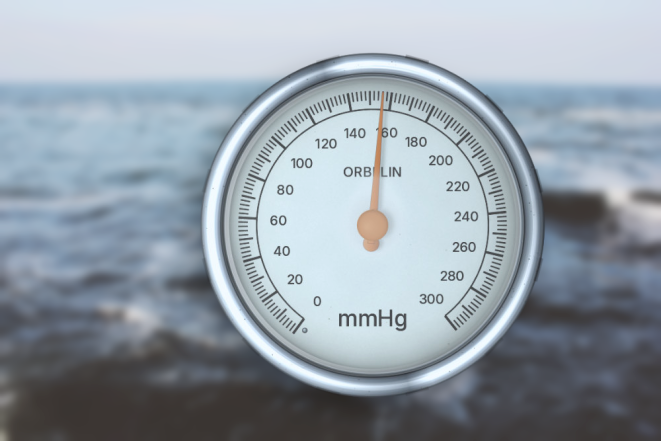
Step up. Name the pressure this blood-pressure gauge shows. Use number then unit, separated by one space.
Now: 156 mmHg
